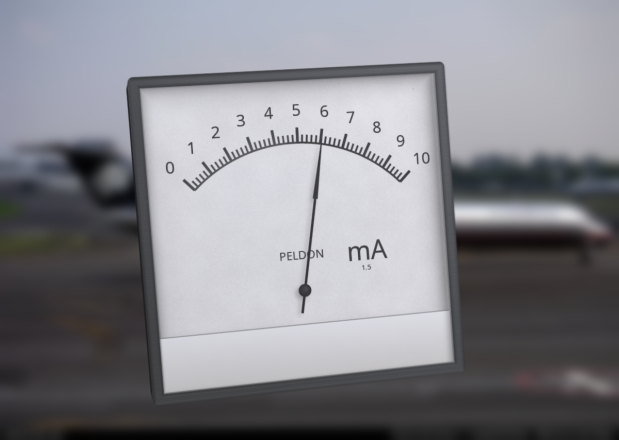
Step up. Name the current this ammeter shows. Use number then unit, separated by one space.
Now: 6 mA
